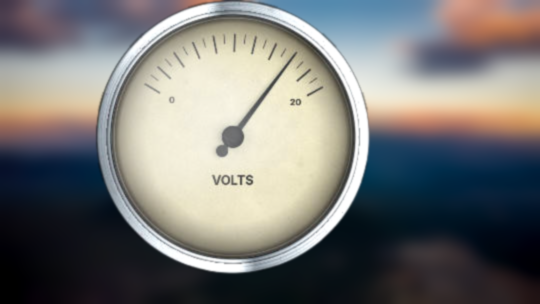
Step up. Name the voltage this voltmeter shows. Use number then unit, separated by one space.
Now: 16 V
